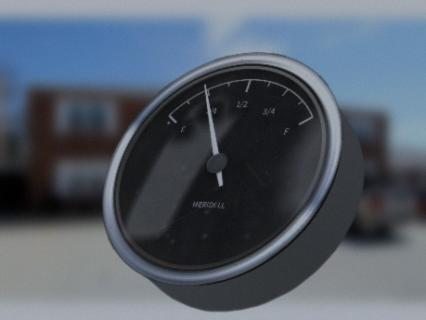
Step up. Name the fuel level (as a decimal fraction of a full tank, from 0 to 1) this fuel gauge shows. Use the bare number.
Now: 0.25
